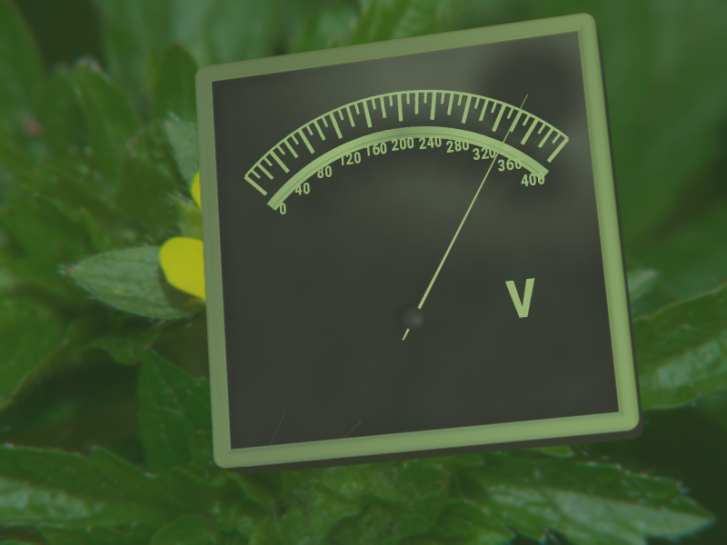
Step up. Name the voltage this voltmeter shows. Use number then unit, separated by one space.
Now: 340 V
